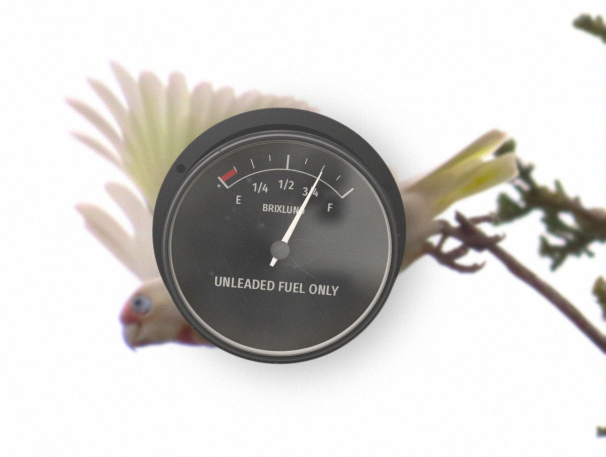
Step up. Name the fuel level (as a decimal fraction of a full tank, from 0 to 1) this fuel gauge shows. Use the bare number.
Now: 0.75
